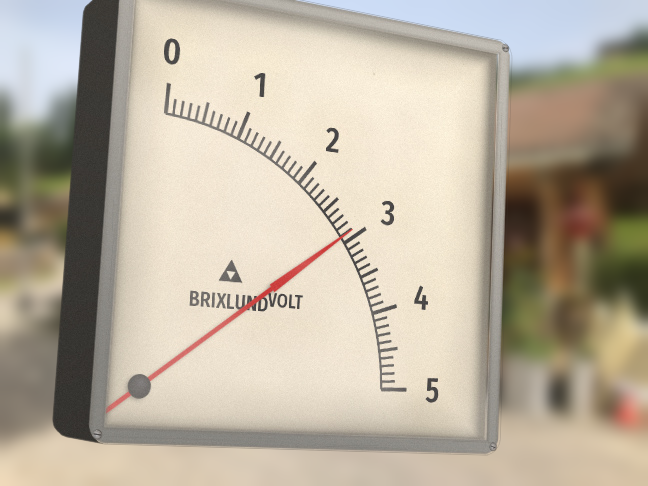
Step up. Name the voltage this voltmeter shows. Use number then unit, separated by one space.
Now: 2.9 V
